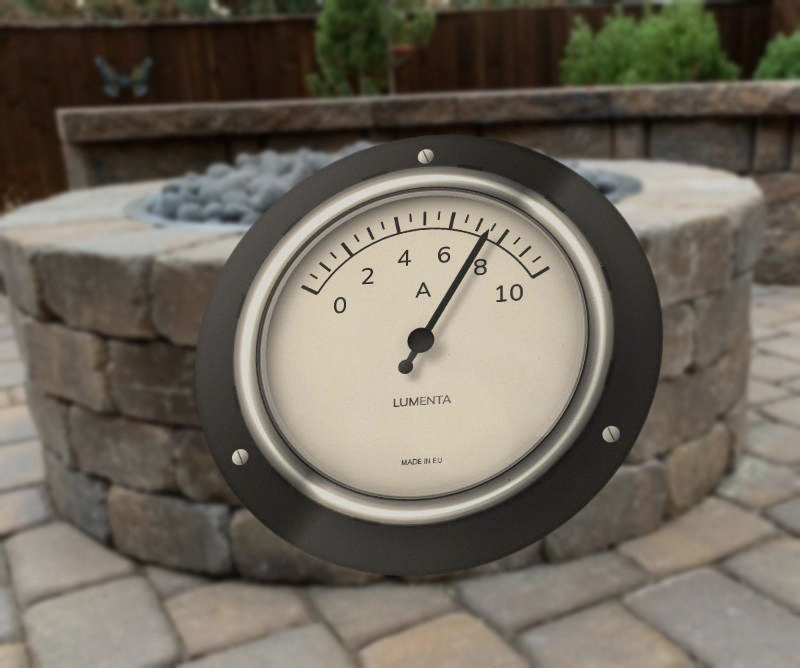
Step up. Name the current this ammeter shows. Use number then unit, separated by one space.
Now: 7.5 A
